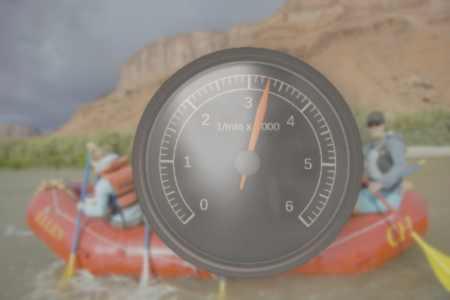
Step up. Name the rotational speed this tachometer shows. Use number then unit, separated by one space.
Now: 3300 rpm
